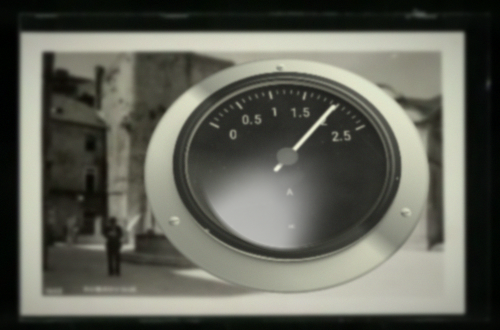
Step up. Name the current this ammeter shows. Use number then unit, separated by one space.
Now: 2 A
